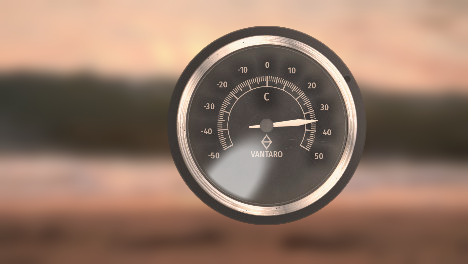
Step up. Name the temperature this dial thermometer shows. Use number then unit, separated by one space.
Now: 35 °C
